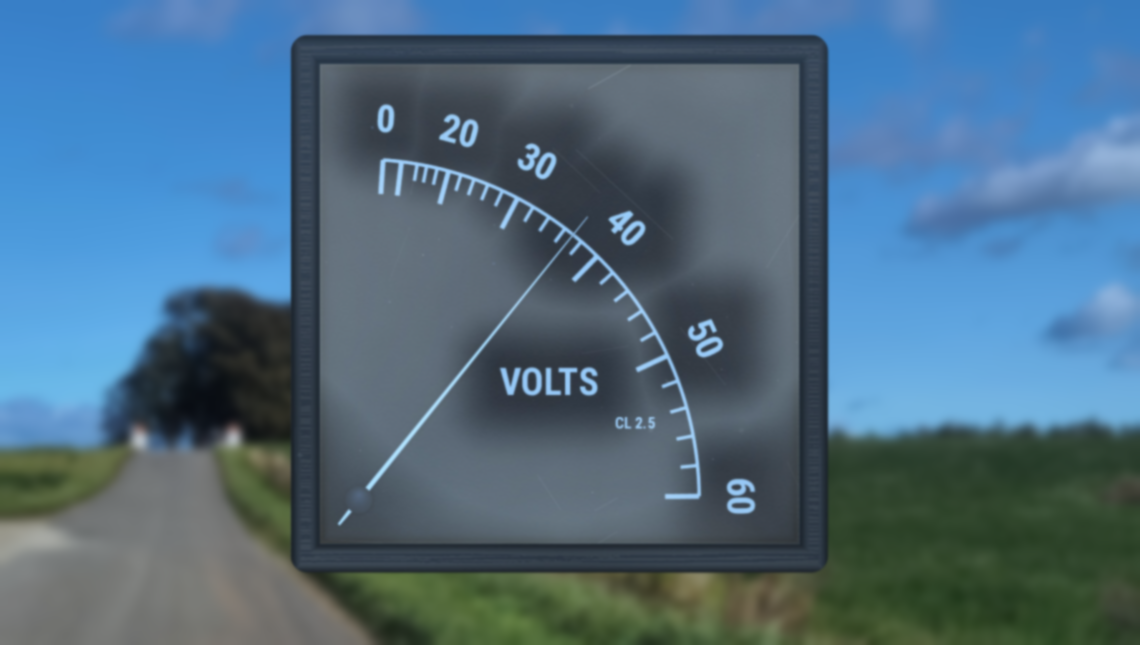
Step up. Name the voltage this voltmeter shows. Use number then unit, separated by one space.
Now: 37 V
